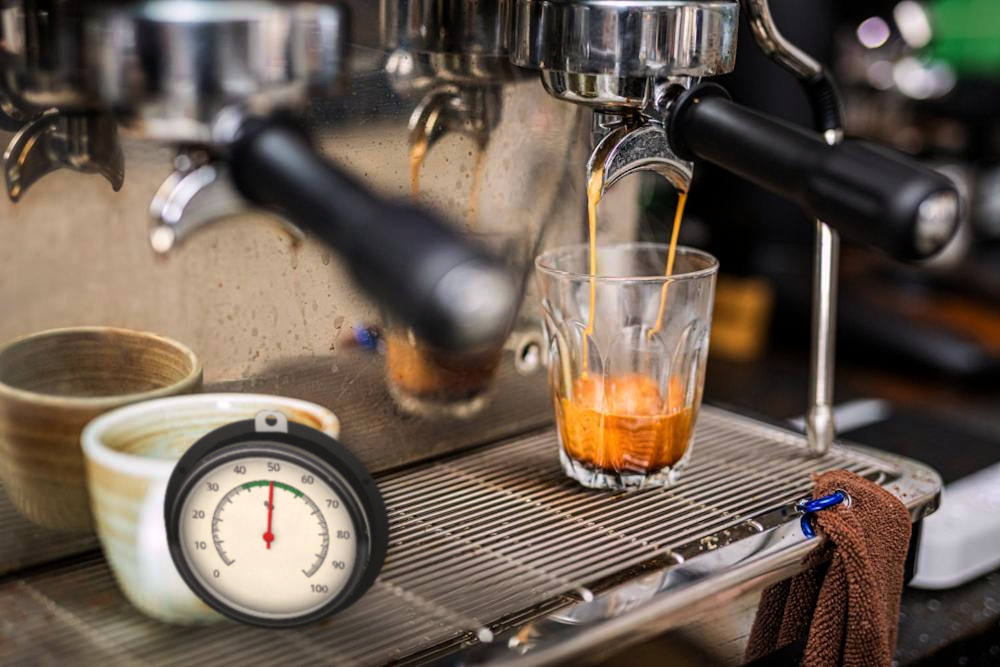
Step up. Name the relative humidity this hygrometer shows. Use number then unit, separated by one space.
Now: 50 %
